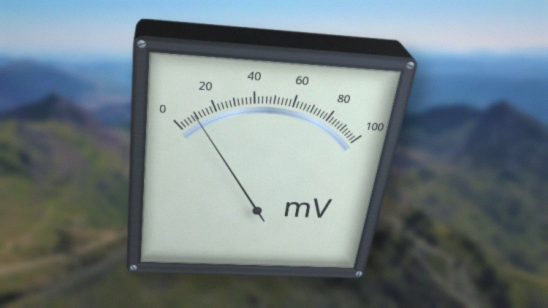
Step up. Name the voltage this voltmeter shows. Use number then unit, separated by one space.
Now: 10 mV
